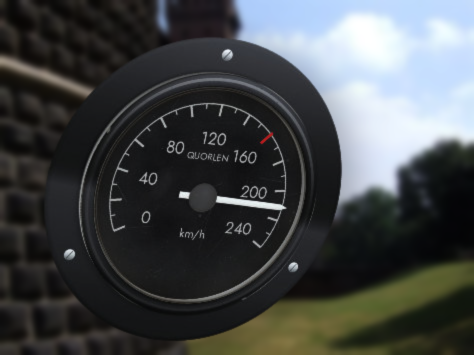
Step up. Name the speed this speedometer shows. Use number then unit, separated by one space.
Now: 210 km/h
